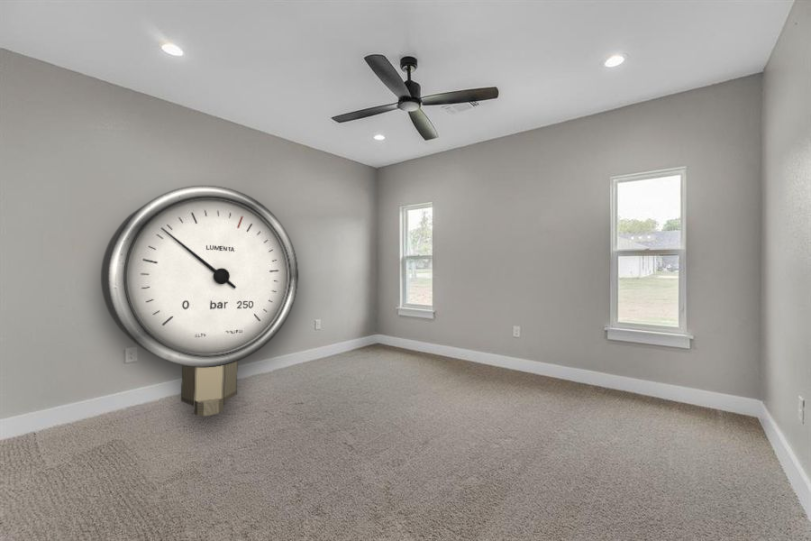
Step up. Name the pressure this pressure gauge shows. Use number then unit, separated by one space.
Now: 75 bar
